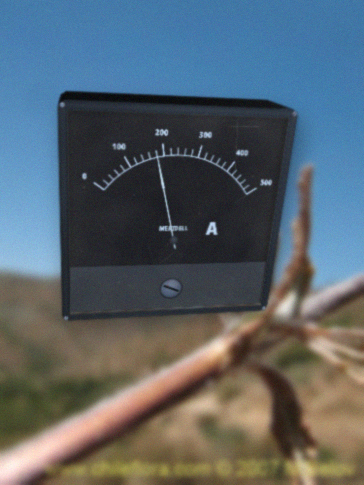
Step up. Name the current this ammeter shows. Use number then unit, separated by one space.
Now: 180 A
